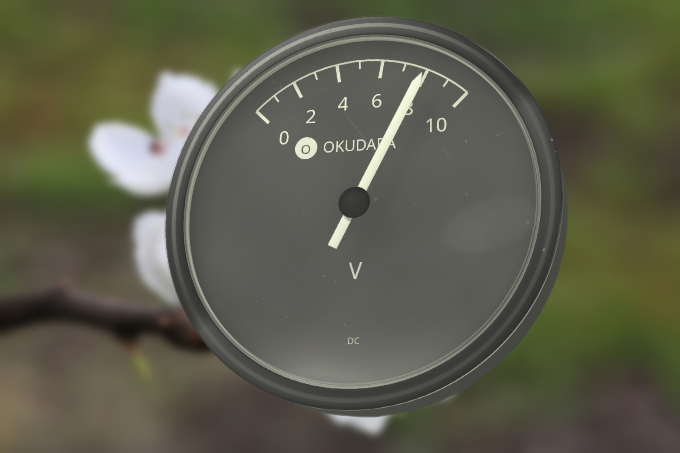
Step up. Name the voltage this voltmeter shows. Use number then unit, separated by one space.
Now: 8 V
